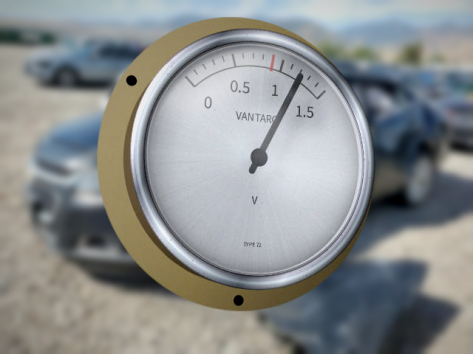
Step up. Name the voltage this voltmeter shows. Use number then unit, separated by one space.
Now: 1.2 V
